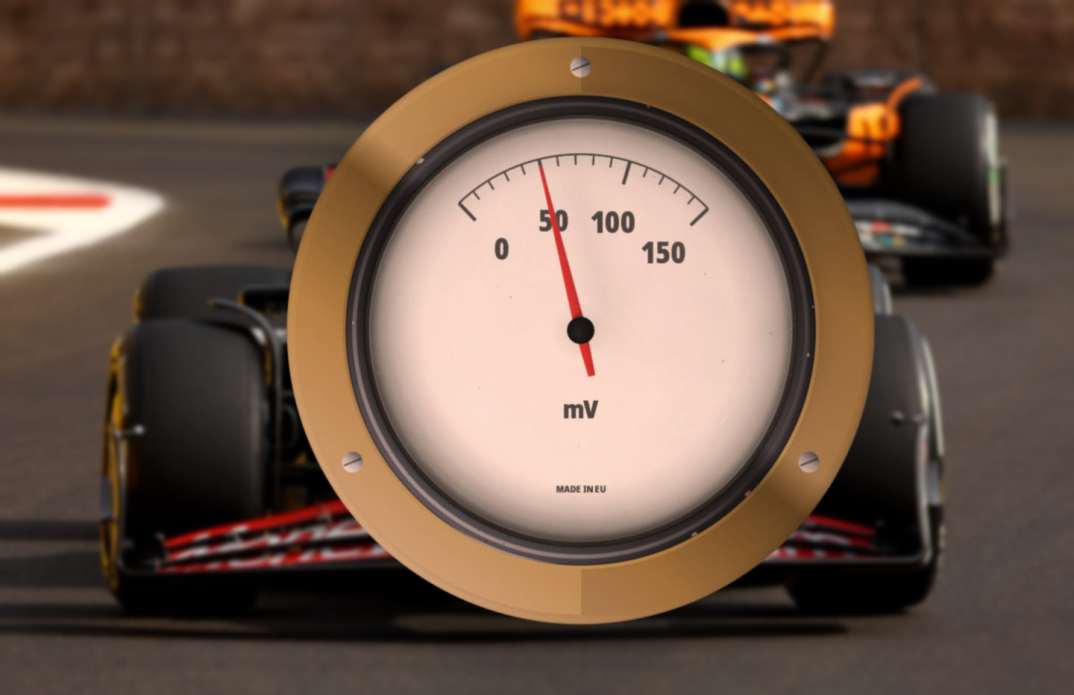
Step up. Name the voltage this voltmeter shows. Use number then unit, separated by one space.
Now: 50 mV
